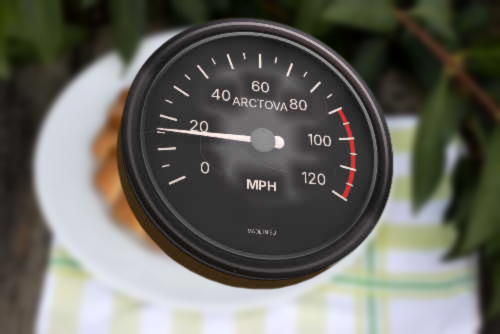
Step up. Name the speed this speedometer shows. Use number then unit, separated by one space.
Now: 15 mph
